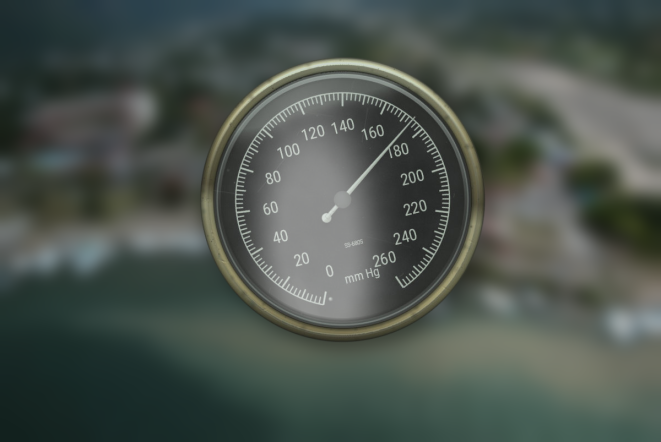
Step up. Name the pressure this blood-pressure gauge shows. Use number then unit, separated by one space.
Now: 174 mmHg
